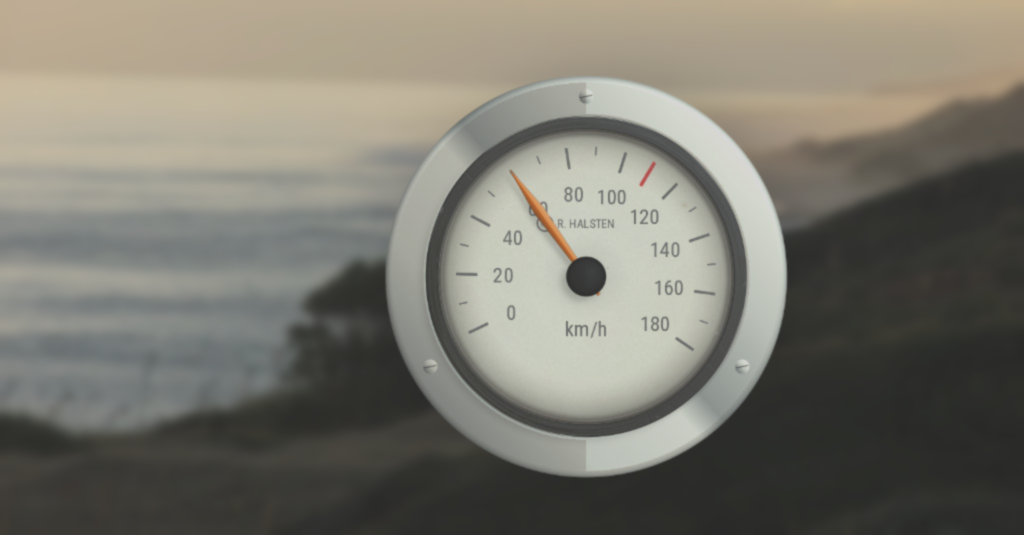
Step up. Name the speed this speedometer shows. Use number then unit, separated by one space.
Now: 60 km/h
